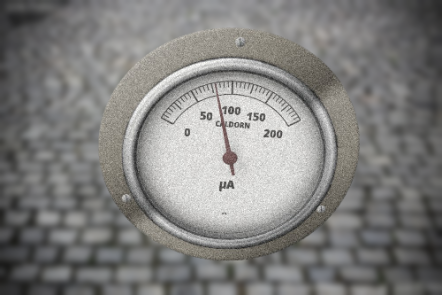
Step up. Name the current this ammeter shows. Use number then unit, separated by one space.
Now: 80 µA
